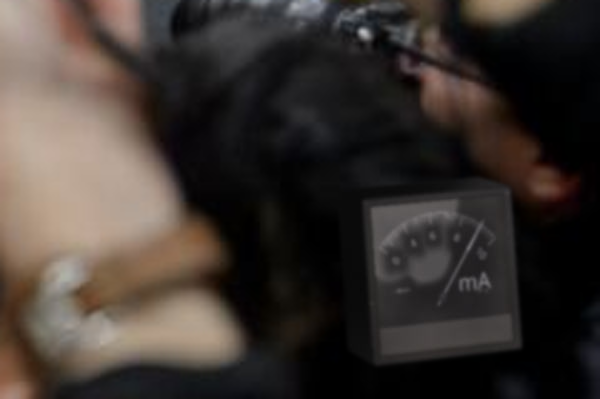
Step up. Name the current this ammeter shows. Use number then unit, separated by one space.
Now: 9 mA
